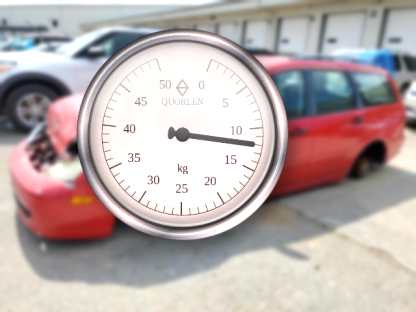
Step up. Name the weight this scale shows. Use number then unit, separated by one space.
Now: 12 kg
